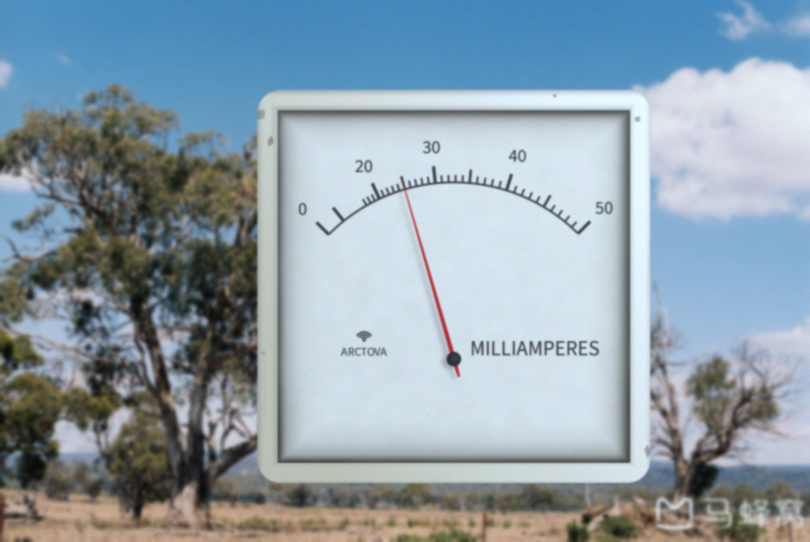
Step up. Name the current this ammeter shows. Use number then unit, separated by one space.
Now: 25 mA
